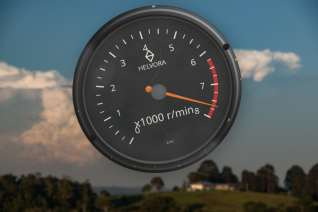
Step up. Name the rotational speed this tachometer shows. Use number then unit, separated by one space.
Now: 7625 rpm
